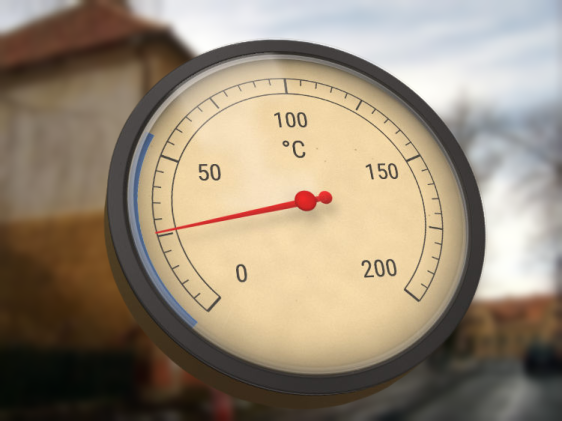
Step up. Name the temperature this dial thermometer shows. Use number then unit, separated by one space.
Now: 25 °C
